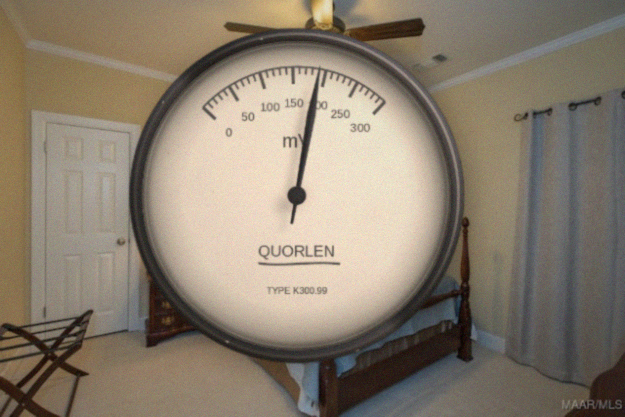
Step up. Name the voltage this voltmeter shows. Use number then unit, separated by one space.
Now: 190 mV
